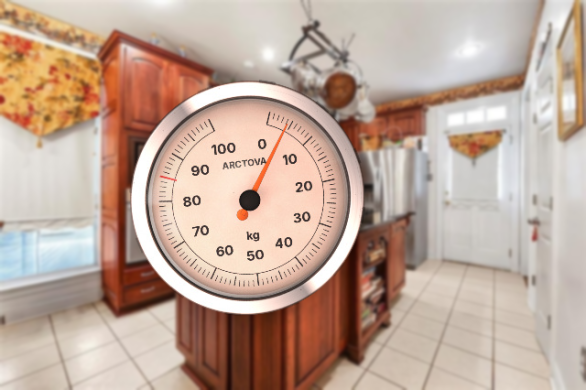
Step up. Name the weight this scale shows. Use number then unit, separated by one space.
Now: 4 kg
